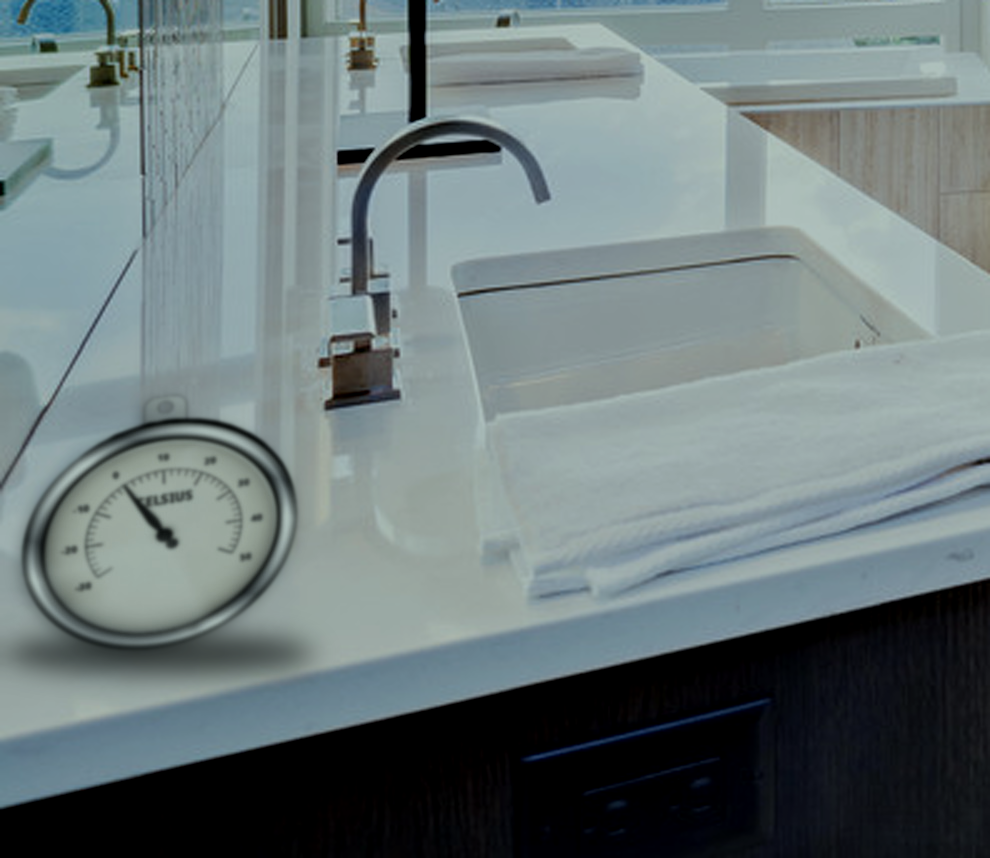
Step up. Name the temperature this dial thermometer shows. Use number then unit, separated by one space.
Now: 0 °C
